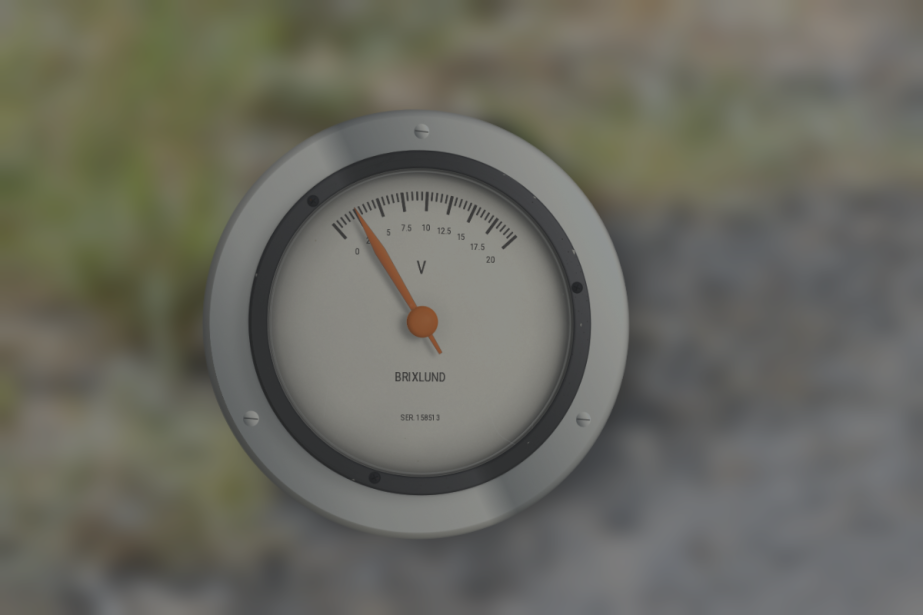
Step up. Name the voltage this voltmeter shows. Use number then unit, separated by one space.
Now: 2.5 V
